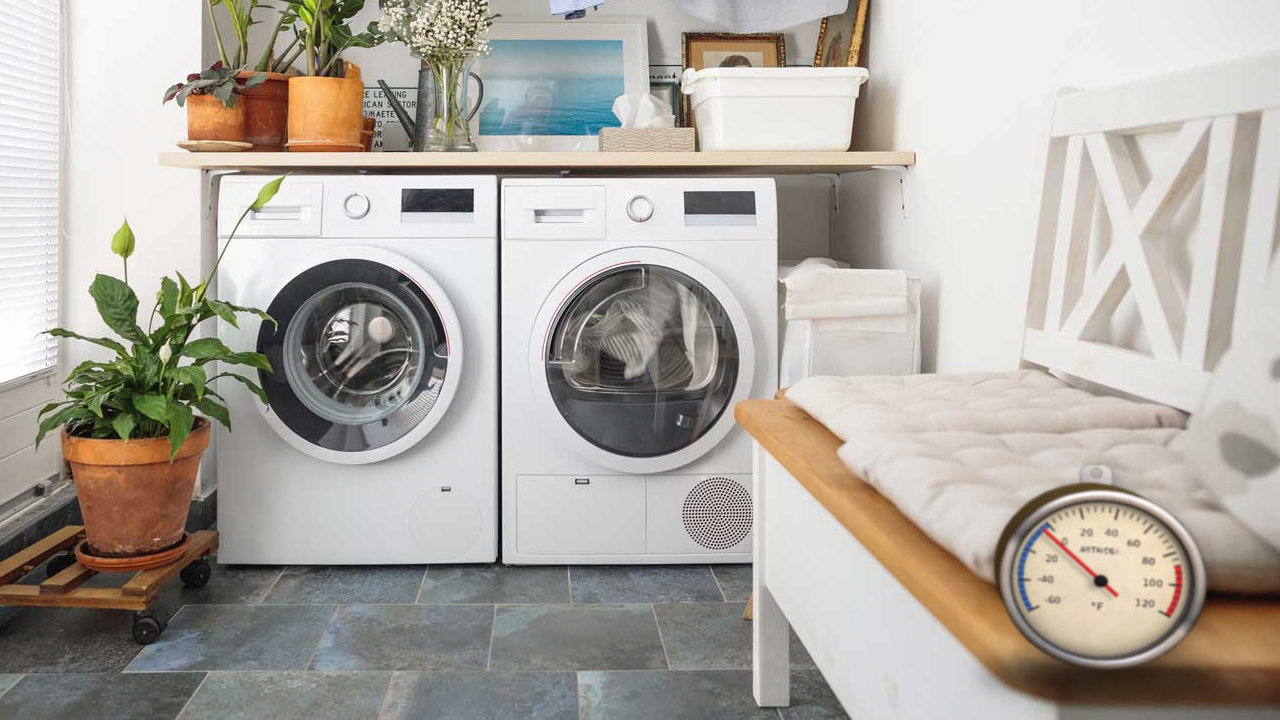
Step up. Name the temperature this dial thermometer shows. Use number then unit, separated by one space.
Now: -4 °F
